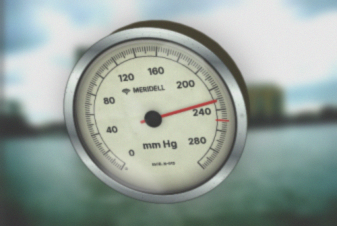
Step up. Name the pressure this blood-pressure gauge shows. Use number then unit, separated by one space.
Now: 230 mmHg
